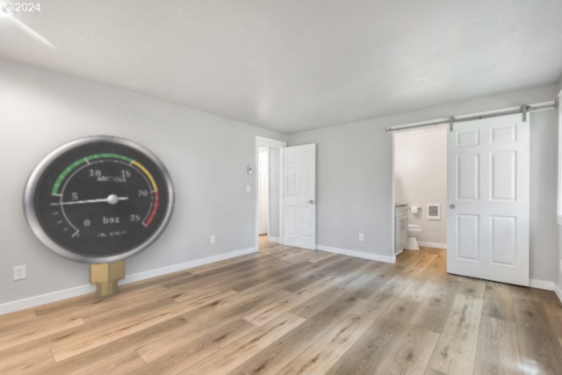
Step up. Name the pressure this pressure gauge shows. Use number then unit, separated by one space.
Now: 4 bar
